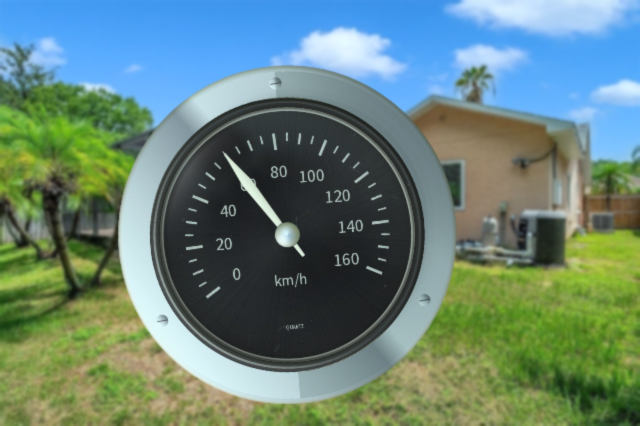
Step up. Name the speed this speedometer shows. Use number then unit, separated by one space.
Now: 60 km/h
